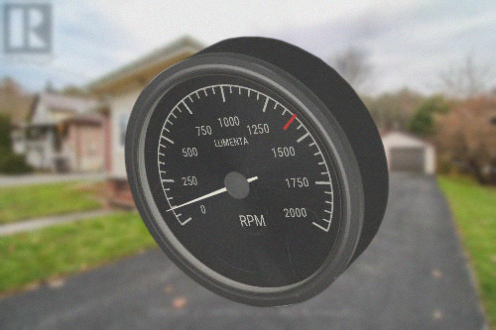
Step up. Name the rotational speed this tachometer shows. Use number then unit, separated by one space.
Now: 100 rpm
